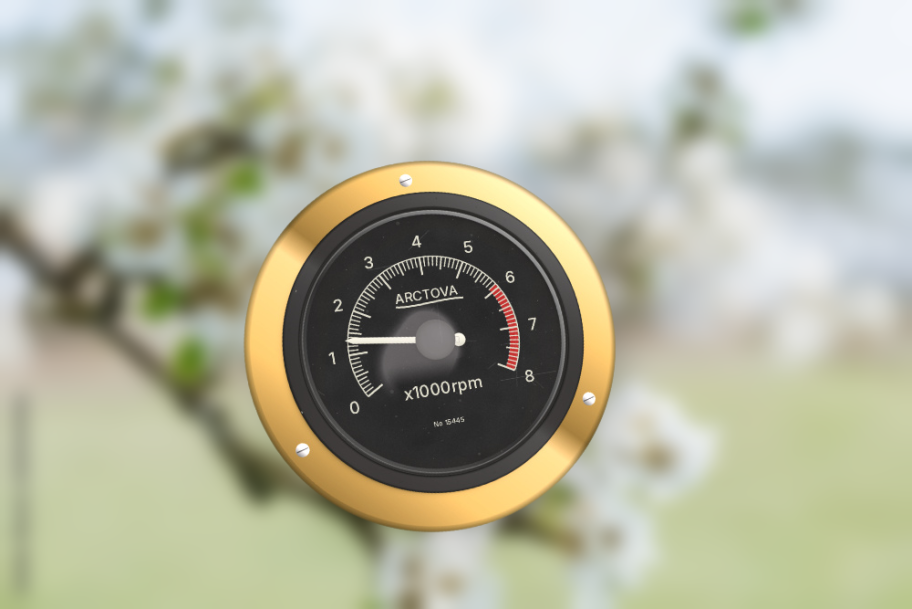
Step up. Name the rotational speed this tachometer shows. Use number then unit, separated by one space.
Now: 1300 rpm
